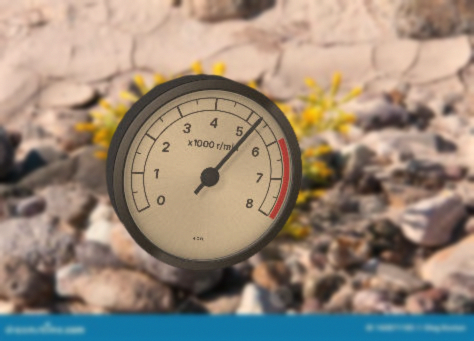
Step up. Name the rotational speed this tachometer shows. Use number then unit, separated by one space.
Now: 5250 rpm
